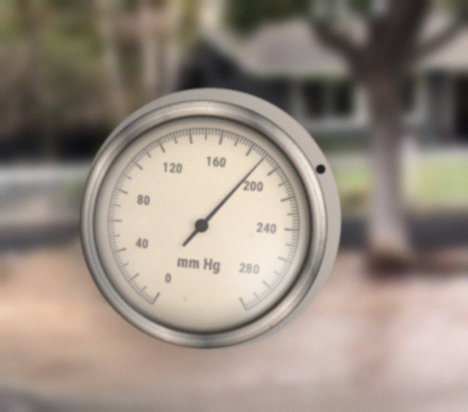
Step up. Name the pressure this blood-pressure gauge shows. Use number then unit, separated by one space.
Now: 190 mmHg
